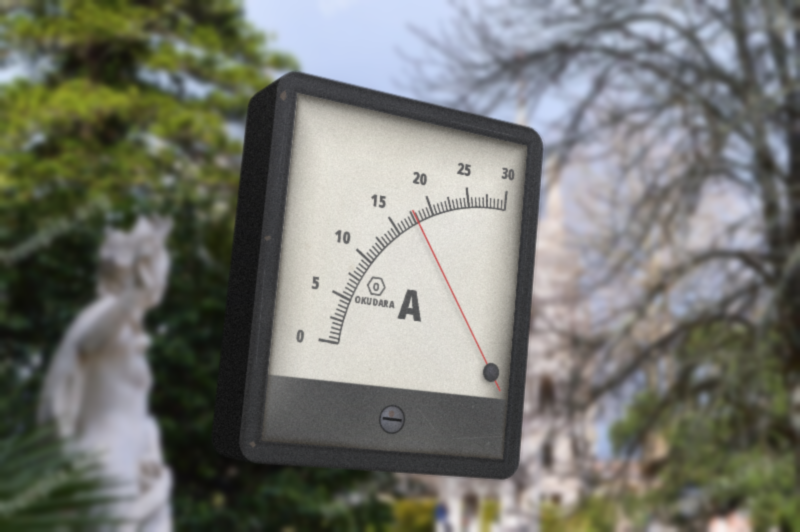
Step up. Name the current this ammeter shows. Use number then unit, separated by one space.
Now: 17.5 A
